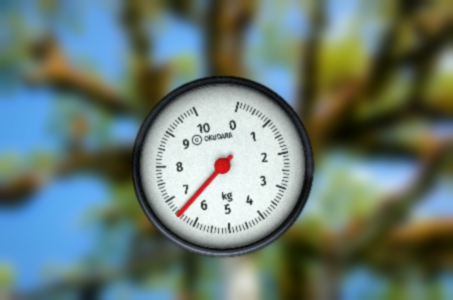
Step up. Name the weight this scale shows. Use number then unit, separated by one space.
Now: 6.5 kg
